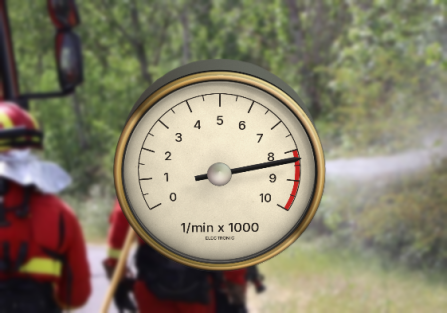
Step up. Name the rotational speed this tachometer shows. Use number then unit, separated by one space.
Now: 8250 rpm
